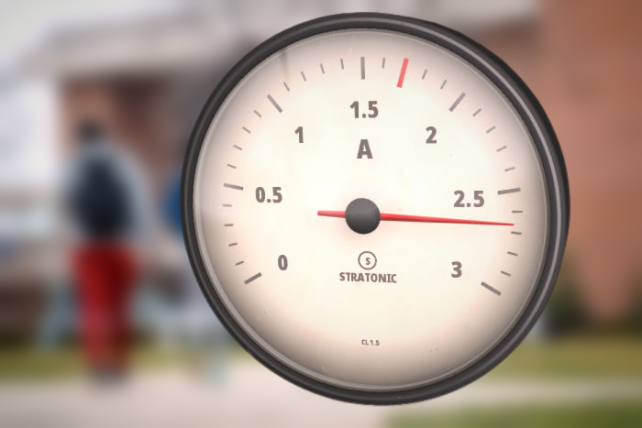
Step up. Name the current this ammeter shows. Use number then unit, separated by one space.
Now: 2.65 A
